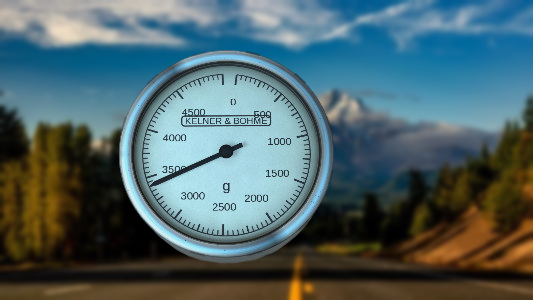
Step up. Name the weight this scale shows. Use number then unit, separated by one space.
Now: 3400 g
